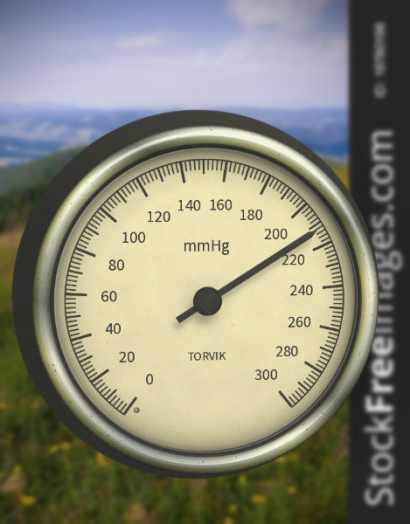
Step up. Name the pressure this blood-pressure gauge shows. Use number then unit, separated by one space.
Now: 212 mmHg
